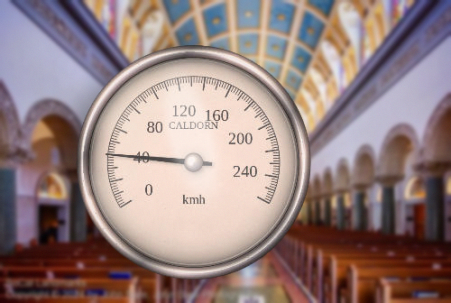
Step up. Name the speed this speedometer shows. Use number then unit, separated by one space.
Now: 40 km/h
